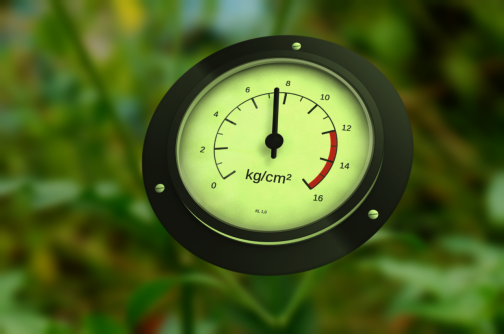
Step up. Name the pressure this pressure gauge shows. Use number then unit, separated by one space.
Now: 7.5 kg/cm²
